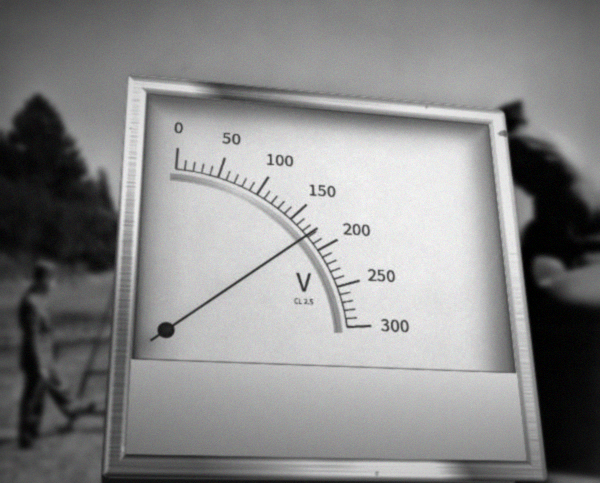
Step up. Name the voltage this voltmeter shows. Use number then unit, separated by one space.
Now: 180 V
